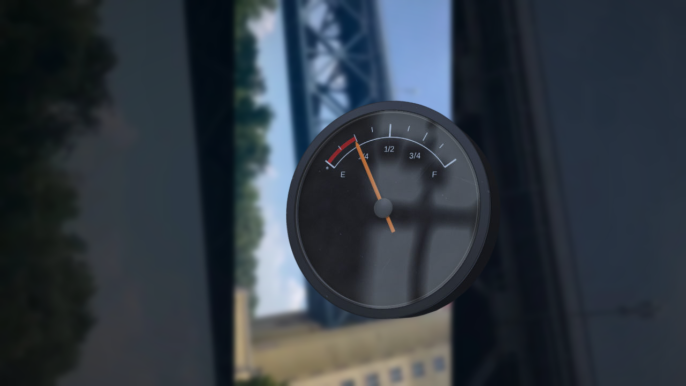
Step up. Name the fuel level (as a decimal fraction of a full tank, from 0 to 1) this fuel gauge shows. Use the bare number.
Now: 0.25
